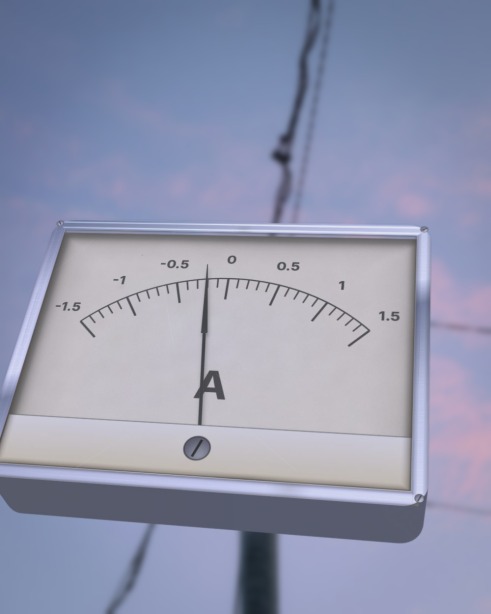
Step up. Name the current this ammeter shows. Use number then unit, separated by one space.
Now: -0.2 A
